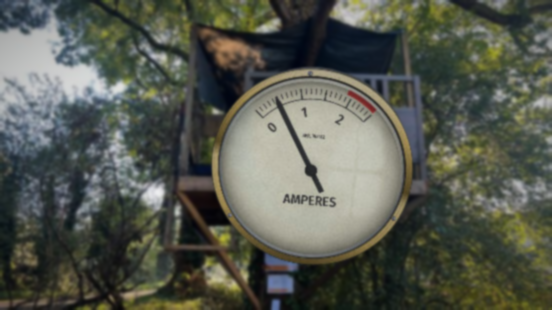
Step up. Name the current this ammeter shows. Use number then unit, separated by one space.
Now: 0.5 A
